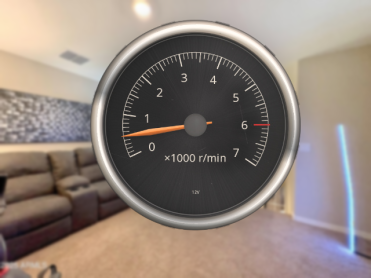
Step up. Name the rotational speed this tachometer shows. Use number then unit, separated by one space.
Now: 500 rpm
